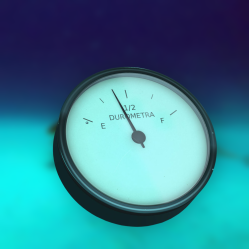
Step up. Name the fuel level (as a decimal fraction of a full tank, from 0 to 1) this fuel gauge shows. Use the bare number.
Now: 0.375
